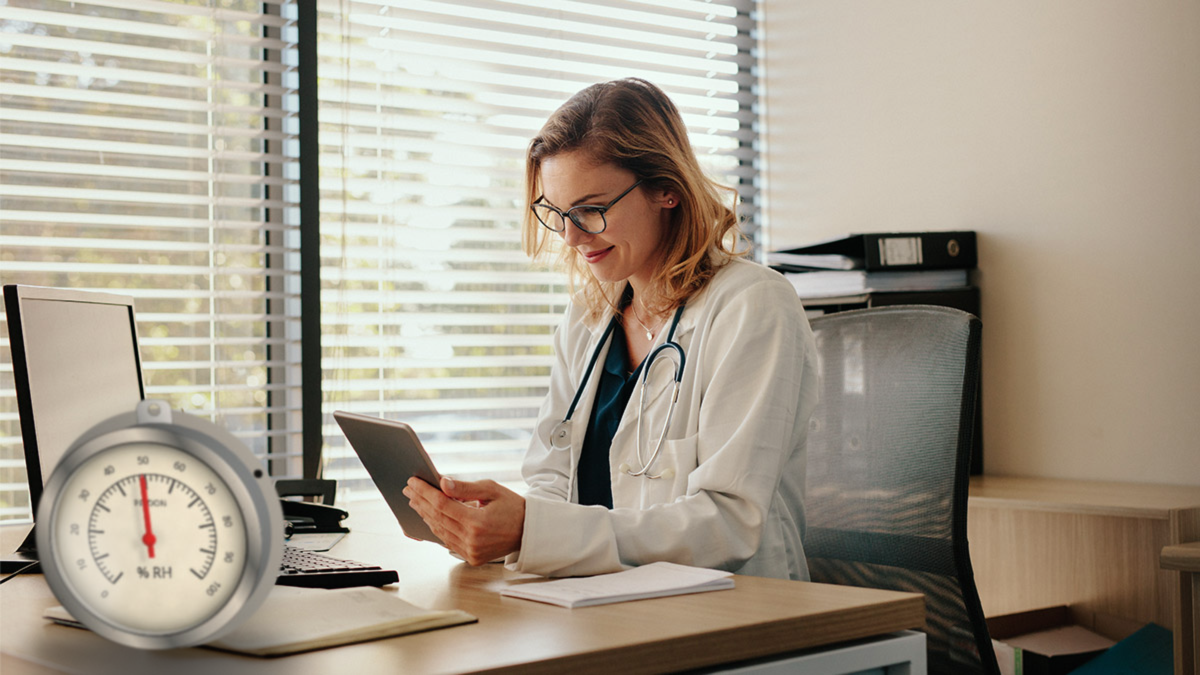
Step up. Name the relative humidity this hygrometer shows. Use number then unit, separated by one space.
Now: 50 %
